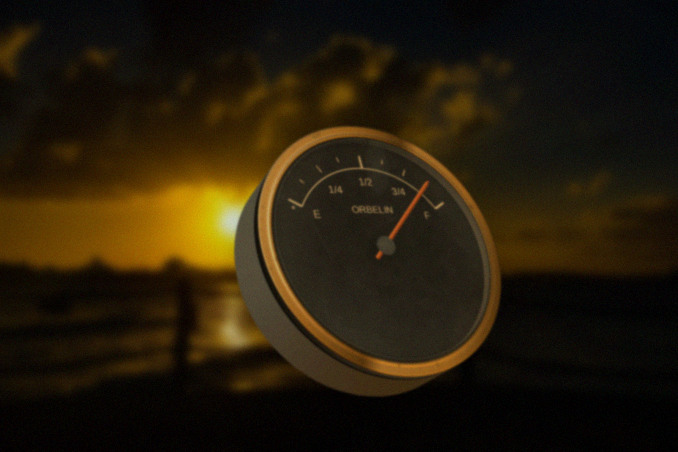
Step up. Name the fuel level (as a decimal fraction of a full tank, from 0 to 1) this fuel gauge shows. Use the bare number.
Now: 0.875
